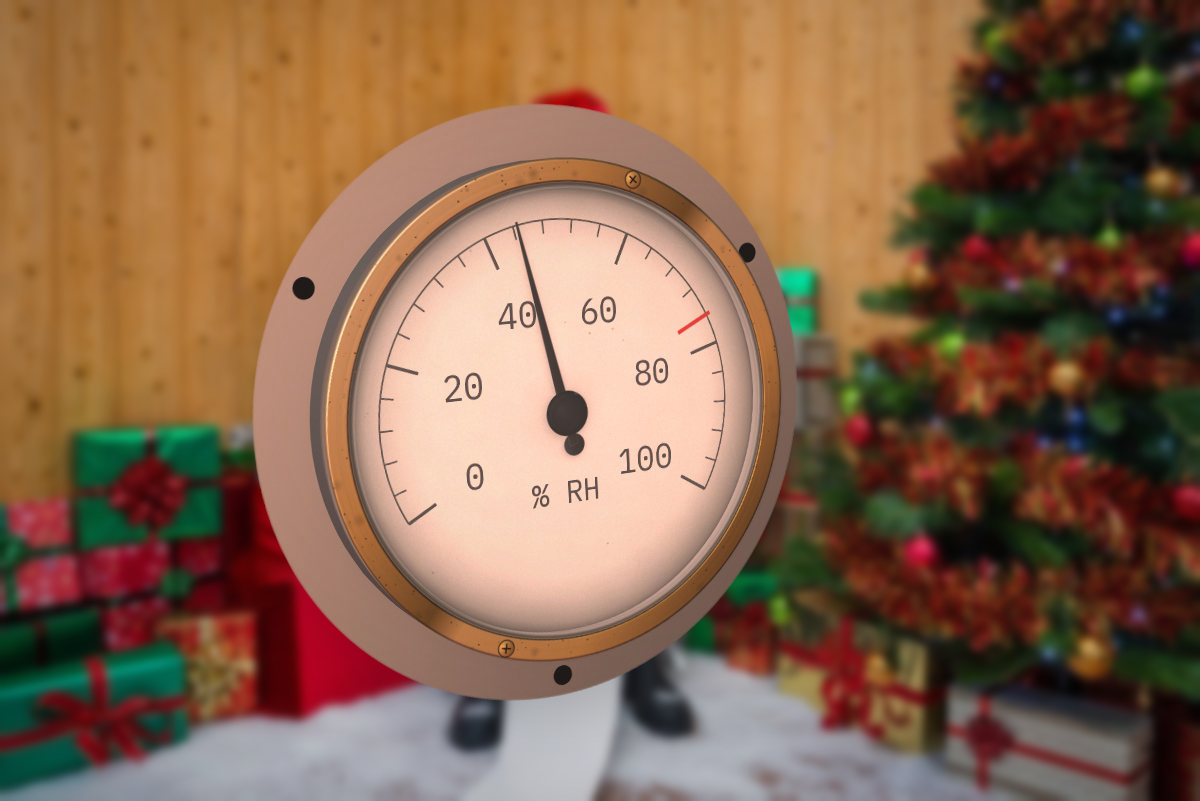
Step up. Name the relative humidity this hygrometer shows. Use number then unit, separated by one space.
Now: 44 %
